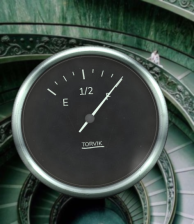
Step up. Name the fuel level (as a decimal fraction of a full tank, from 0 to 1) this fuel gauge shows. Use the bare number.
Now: 1
